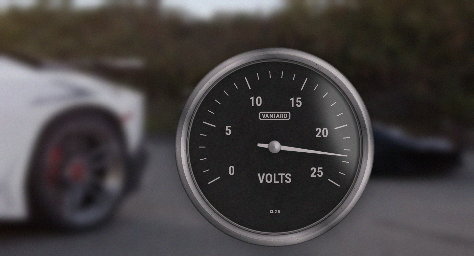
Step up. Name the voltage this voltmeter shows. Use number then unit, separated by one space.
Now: 22.5 V
